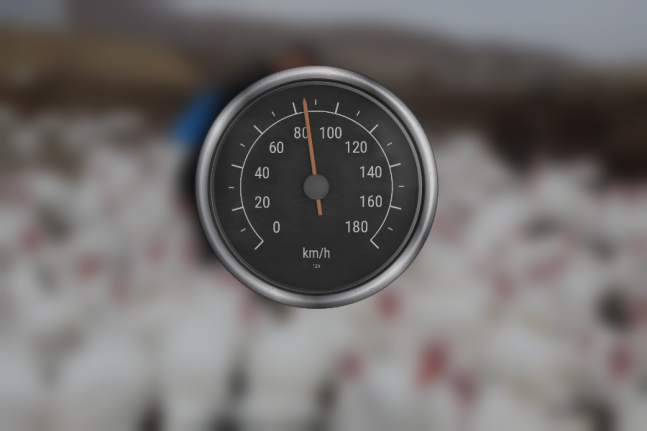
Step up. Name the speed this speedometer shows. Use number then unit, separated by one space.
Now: 85 km/h
